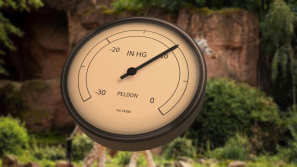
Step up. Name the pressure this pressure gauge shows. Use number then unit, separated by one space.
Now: -10 inHg
